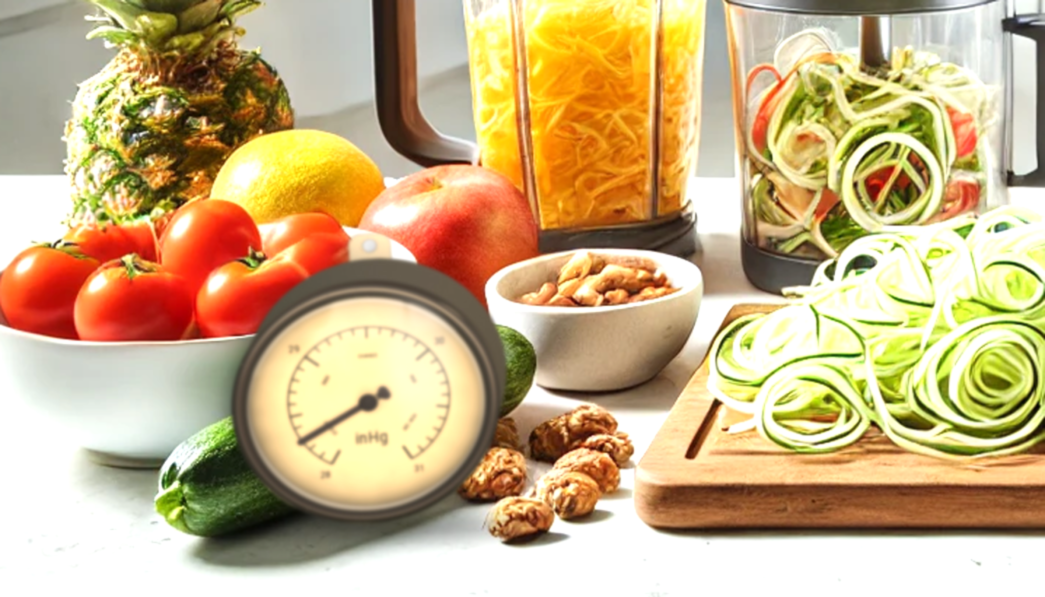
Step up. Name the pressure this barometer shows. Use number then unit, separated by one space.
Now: 28.3 inHg
